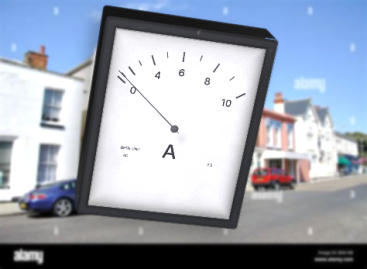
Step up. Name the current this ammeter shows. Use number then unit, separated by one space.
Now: 1 A
